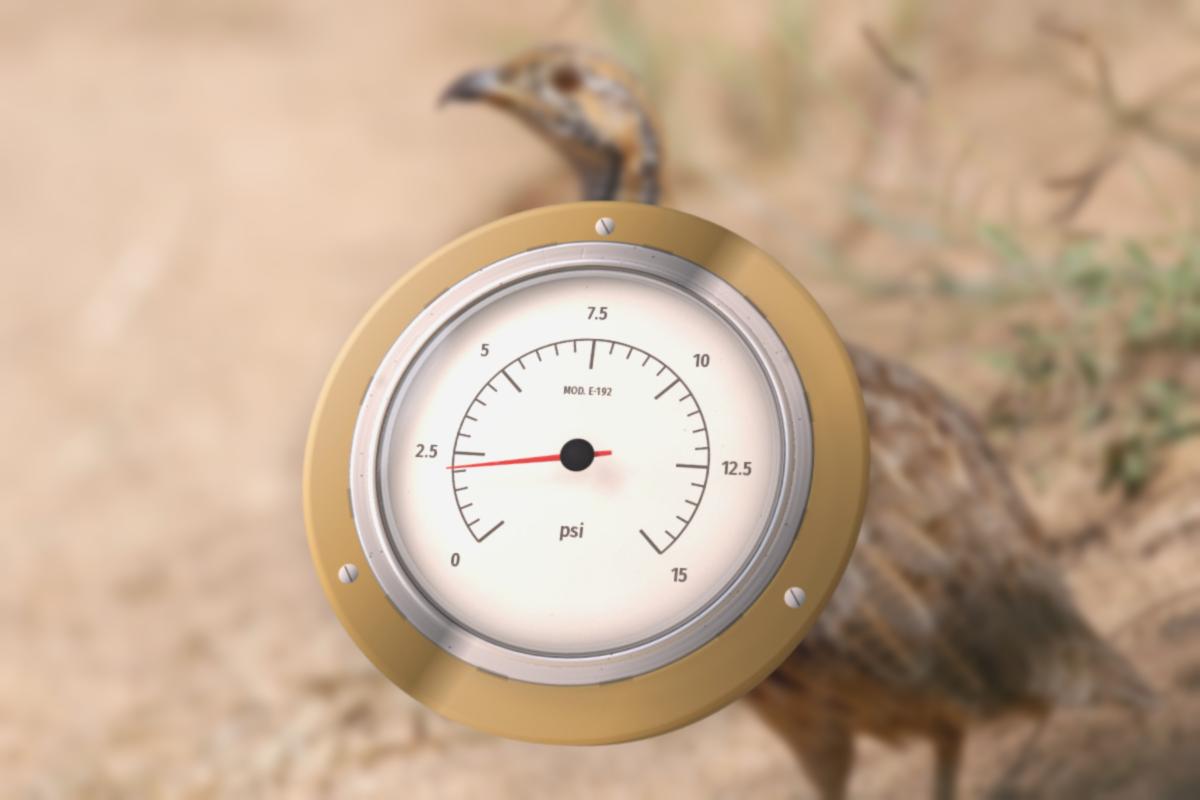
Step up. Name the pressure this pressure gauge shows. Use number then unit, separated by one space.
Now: 2 psi
